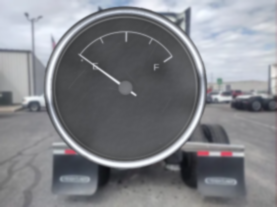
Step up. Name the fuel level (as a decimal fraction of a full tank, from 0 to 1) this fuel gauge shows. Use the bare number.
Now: 0
